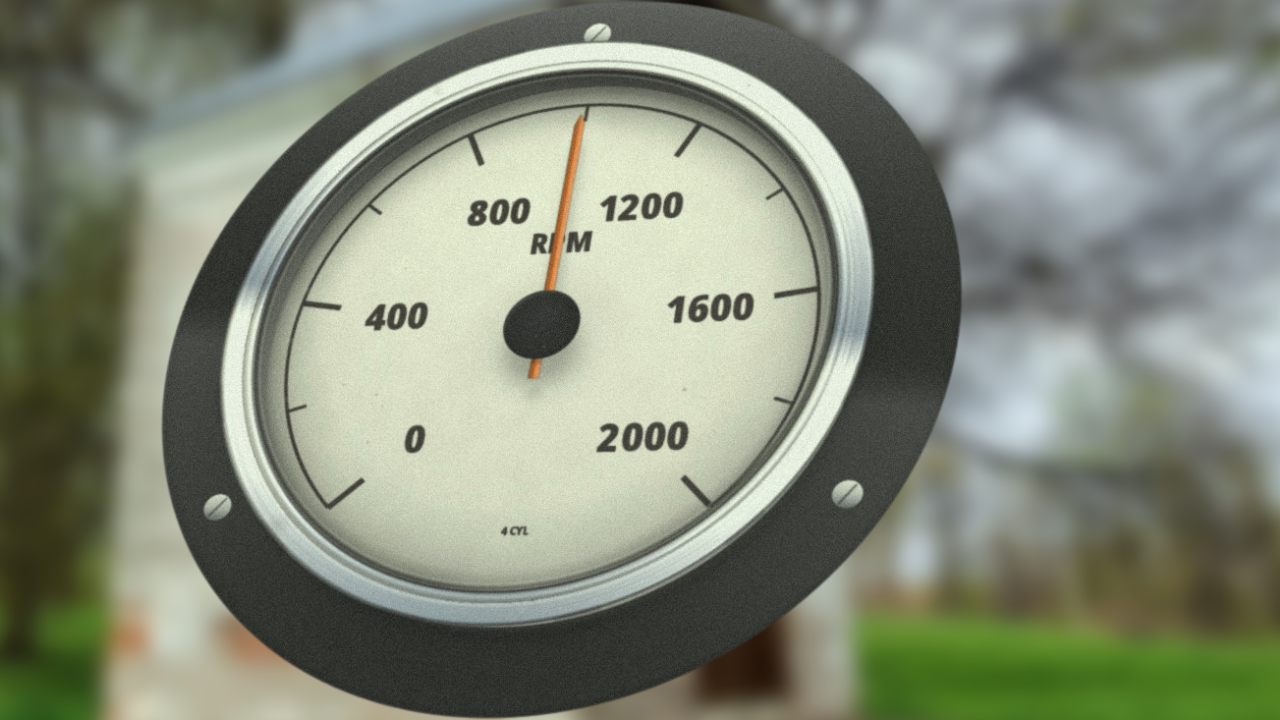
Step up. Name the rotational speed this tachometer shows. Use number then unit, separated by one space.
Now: 1000 rpm
